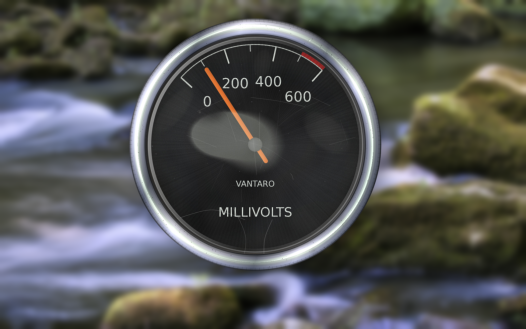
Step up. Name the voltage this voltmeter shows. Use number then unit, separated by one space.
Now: 100 mV
